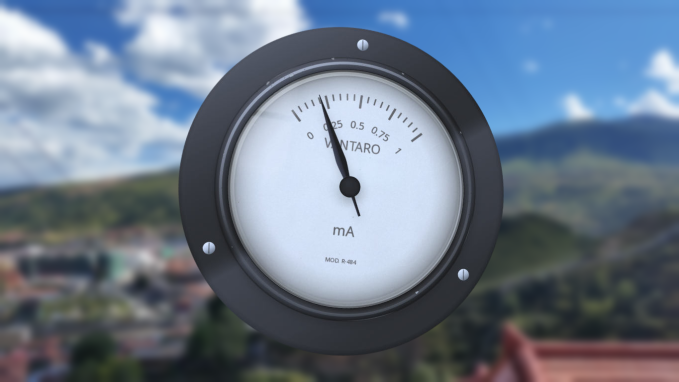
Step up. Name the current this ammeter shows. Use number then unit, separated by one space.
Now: 0.2 mA
